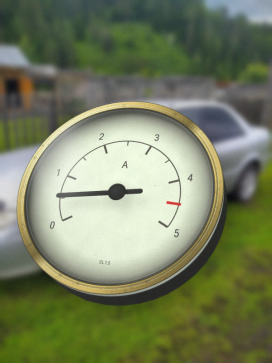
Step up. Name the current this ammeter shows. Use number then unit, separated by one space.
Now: 0.5 A
